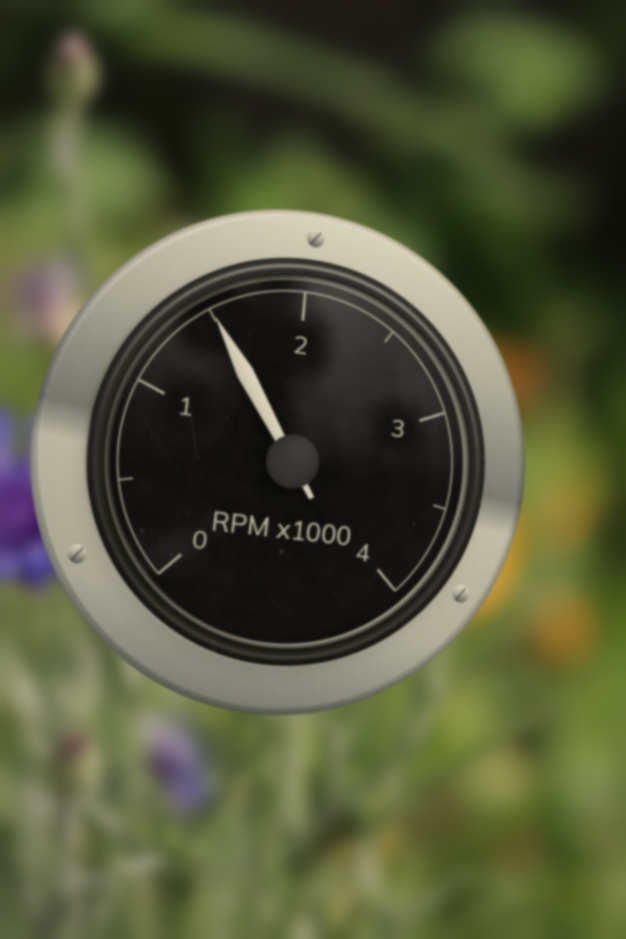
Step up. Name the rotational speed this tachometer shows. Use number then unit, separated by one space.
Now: 1500 rpm
